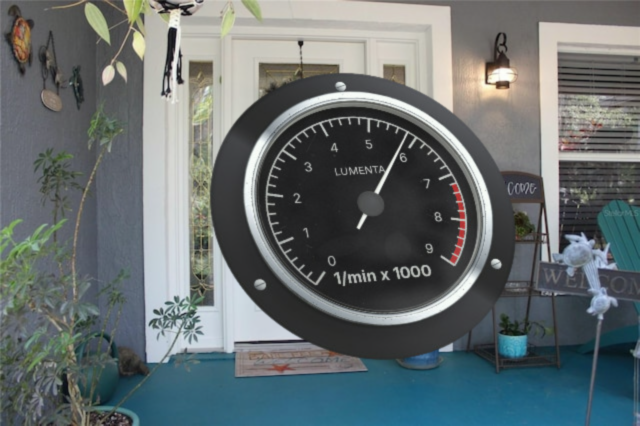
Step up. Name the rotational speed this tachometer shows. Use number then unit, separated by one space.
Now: 5800 rpm
